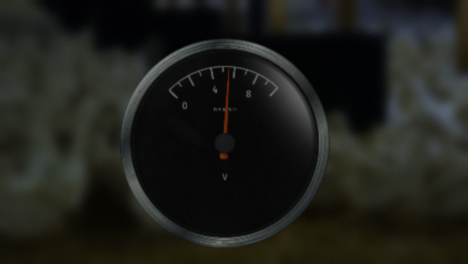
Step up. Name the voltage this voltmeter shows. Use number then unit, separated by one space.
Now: 5.5 V
